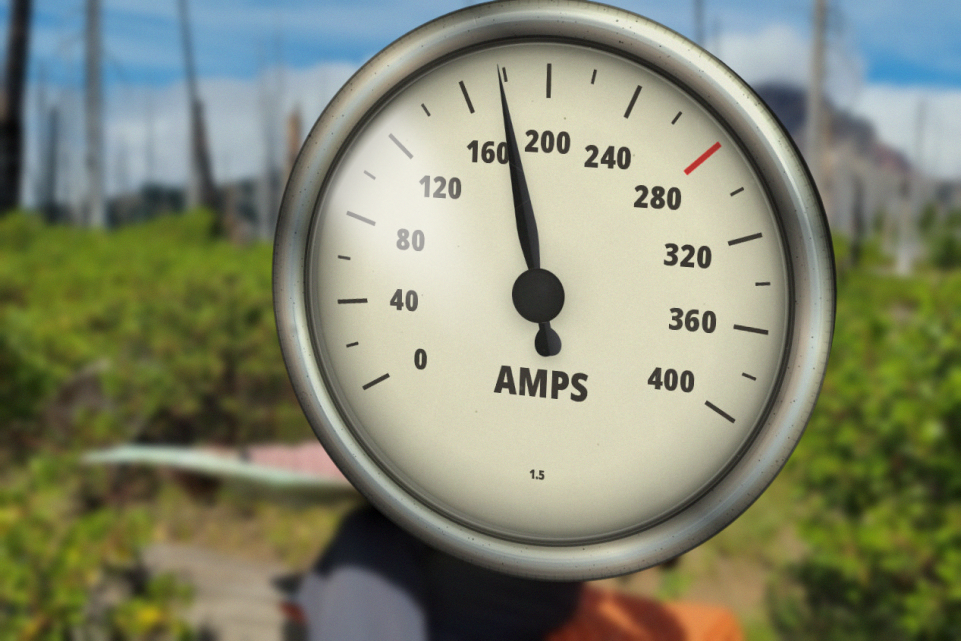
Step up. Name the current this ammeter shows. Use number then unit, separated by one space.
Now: 180 A
